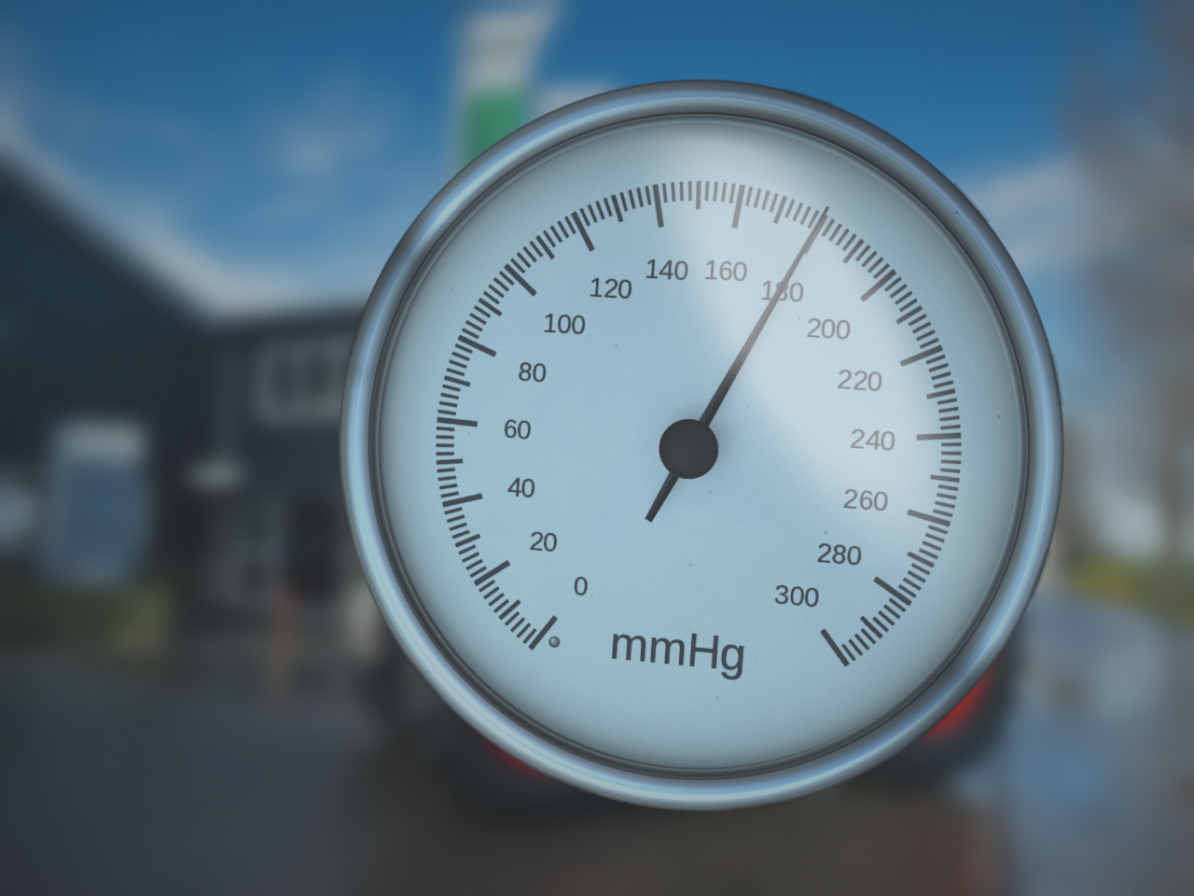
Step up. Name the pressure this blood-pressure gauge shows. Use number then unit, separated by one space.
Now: 180 mmHg
